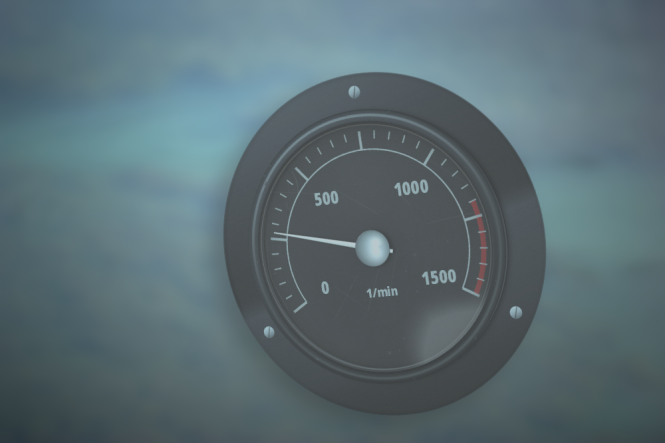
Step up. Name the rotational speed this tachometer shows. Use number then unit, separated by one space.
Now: 275 rpm
